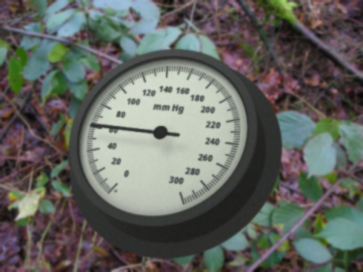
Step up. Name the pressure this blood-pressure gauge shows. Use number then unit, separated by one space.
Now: 60 mmHg
